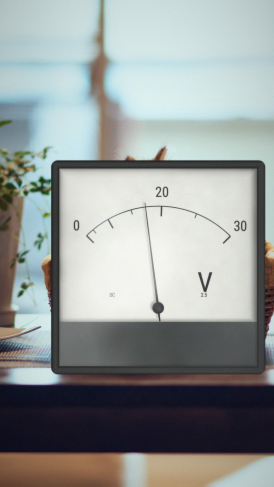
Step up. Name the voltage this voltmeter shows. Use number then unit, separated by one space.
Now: 17.5 V
